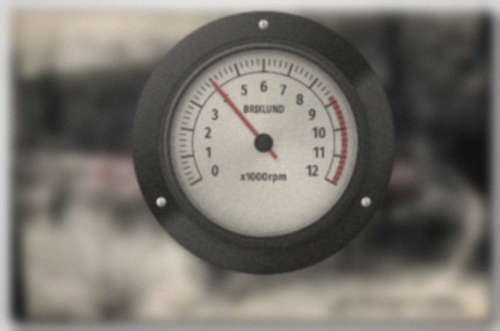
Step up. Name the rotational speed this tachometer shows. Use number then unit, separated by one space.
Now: 4000 rpm
